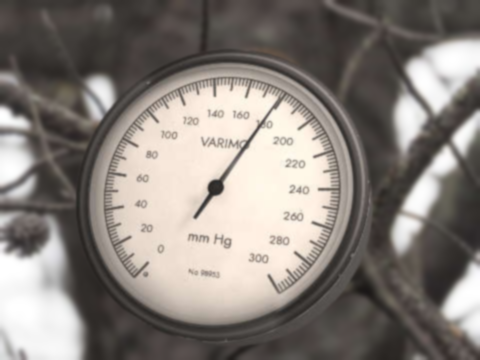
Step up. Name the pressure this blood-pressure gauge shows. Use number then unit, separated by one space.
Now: 180 mmHg
